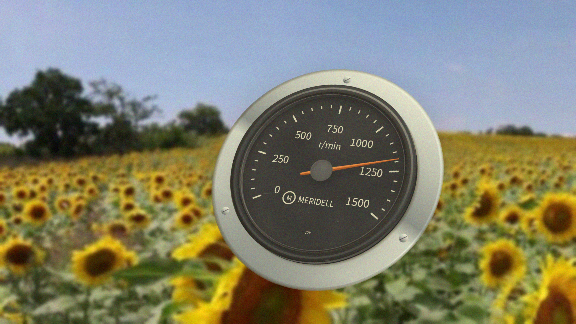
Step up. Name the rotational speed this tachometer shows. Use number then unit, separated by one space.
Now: 1200 rpm
